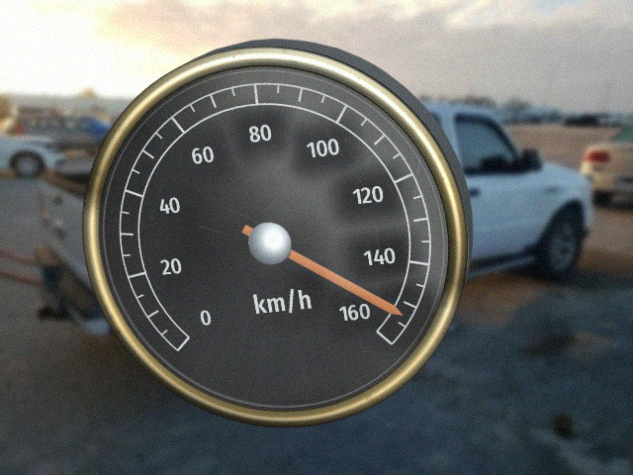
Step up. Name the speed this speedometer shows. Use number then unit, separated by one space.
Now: 152.5 km/h
